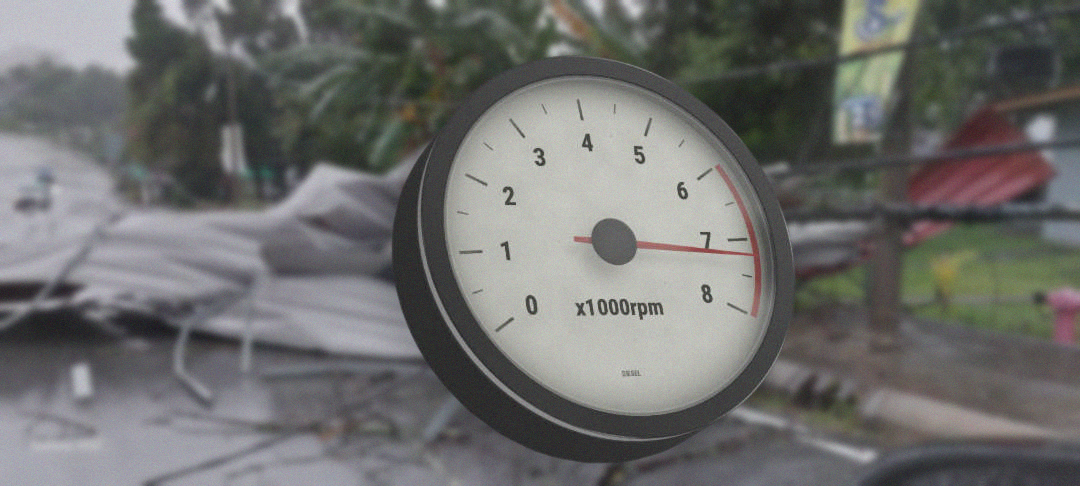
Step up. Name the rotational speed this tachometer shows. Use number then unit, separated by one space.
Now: 7250 rpm
